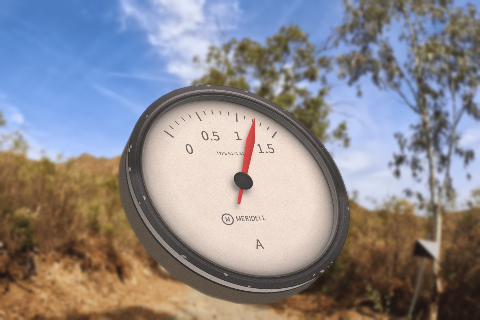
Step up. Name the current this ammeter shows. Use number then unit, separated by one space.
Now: 1.2 A
